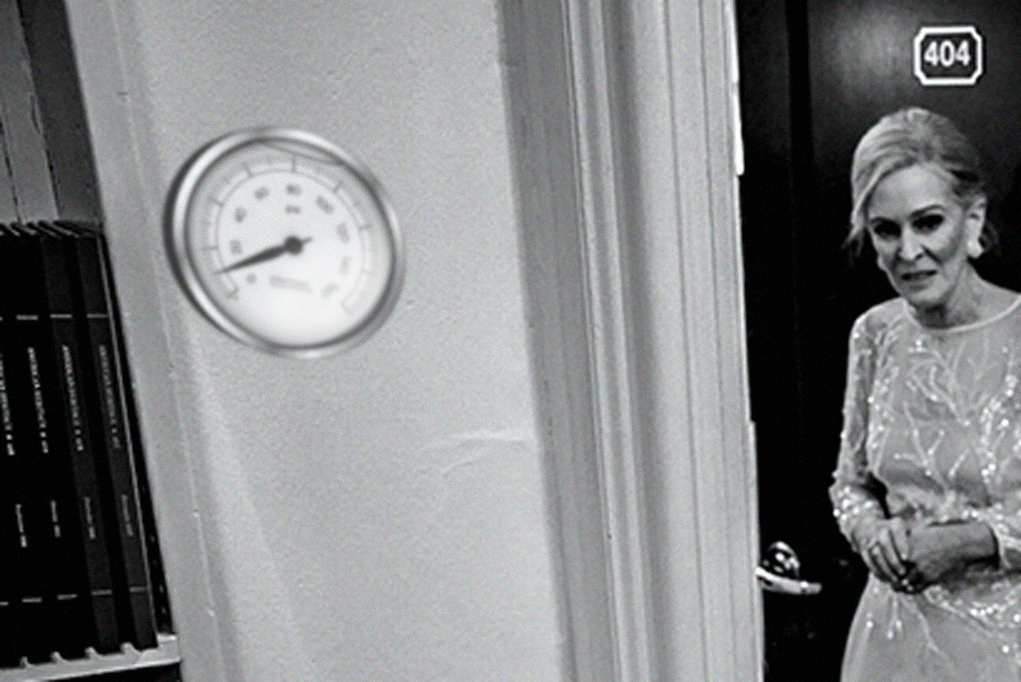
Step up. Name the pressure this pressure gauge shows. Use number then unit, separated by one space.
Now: 10 psi
